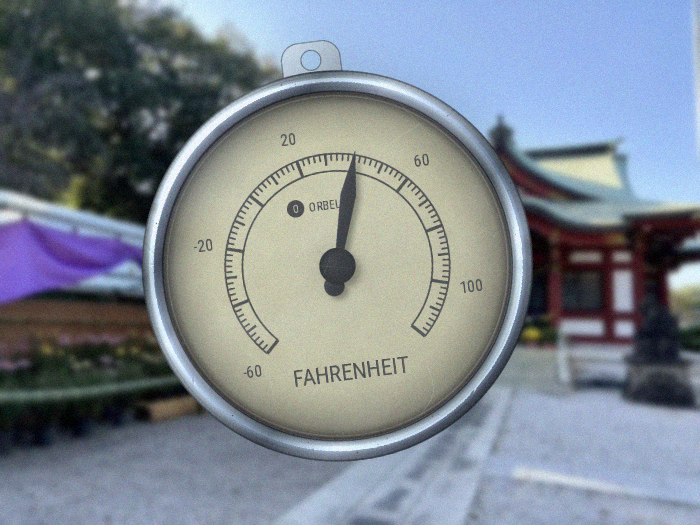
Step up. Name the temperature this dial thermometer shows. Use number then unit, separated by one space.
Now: 40 °F
